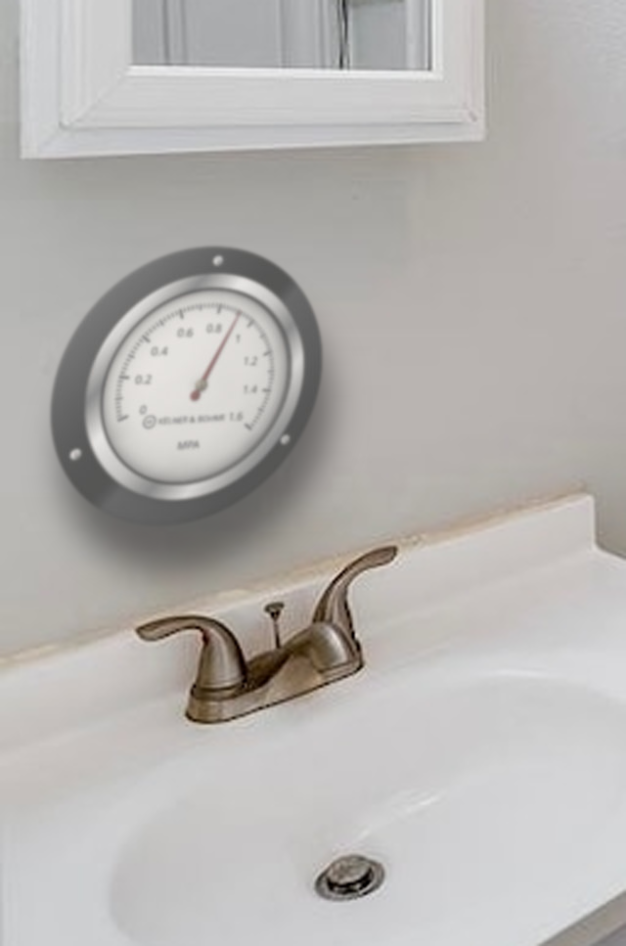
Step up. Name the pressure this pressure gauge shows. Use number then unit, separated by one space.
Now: 0.9 MPa
